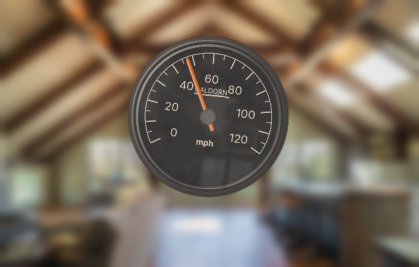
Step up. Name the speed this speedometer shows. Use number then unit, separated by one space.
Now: 47.5 mph
